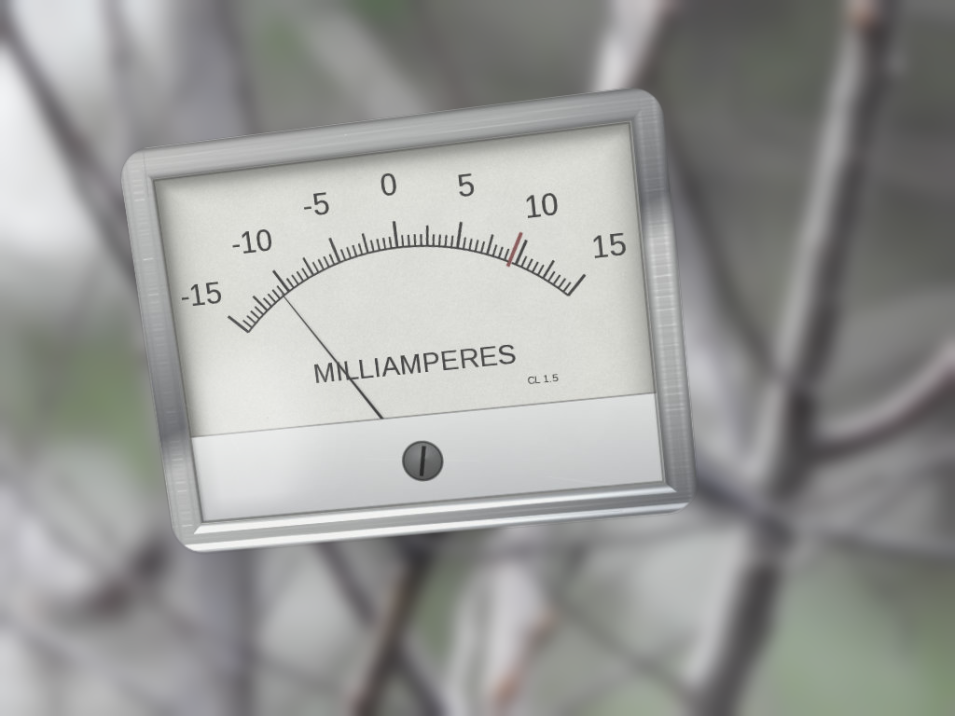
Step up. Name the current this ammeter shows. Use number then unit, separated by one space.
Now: -10.5 mA
